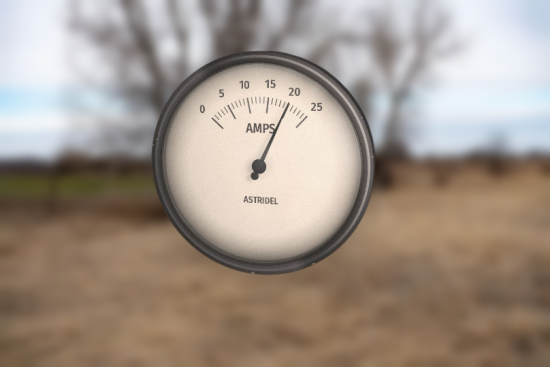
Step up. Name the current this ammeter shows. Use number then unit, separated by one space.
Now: 20 A
